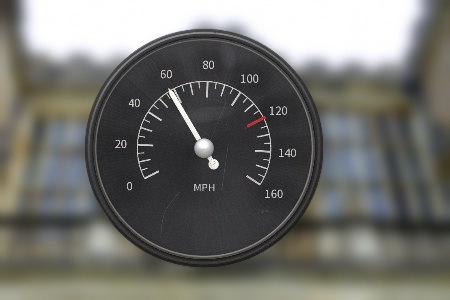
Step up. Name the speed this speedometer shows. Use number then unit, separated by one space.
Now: 57.5 mph
